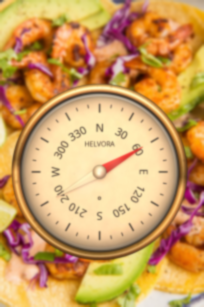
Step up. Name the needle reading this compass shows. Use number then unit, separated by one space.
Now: 60 °
